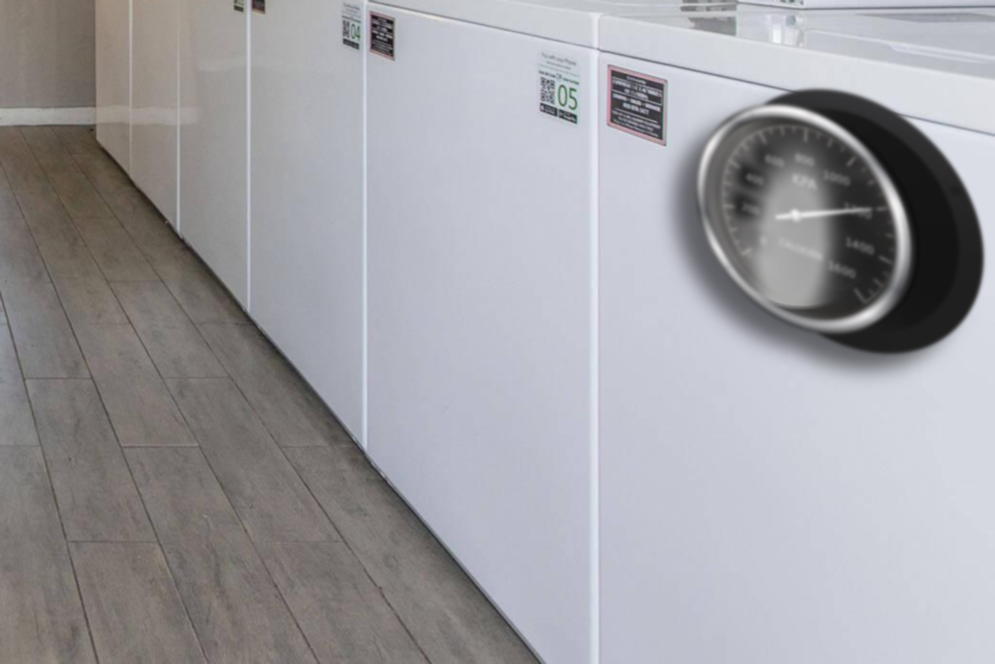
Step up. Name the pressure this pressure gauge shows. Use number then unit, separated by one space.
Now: 1200 kPa
